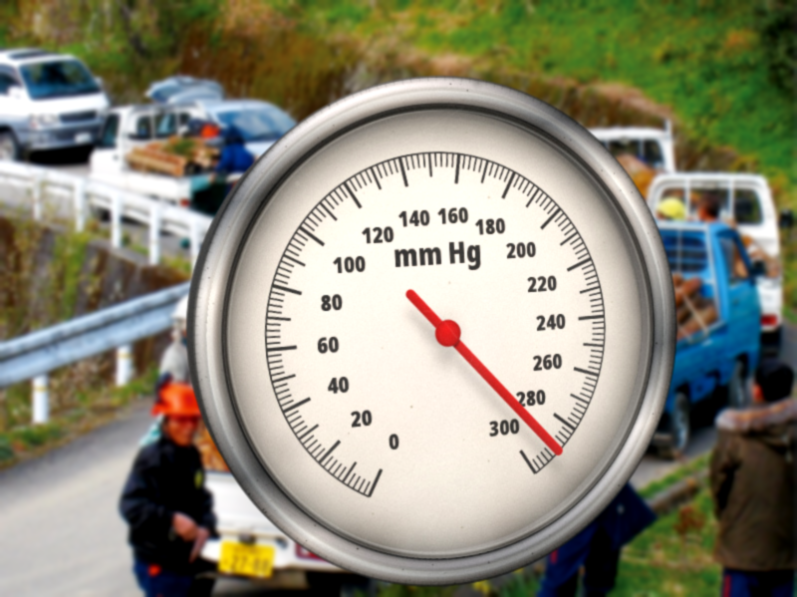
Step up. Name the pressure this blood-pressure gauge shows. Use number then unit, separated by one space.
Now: 290 mmHg
